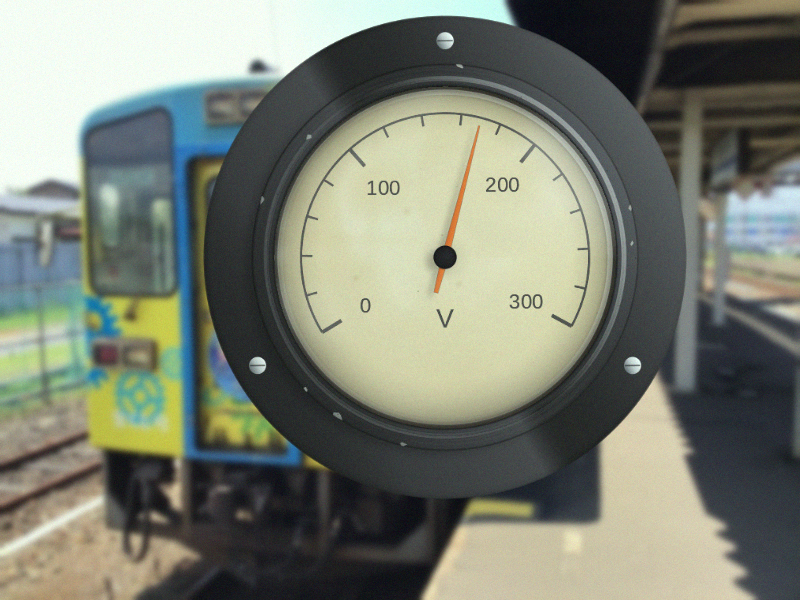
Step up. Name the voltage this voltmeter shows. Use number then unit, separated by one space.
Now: 170 V
